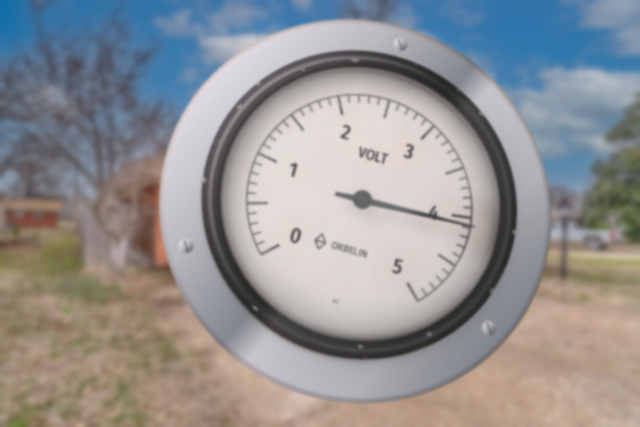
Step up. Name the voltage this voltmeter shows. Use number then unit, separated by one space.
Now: 4.1 V
